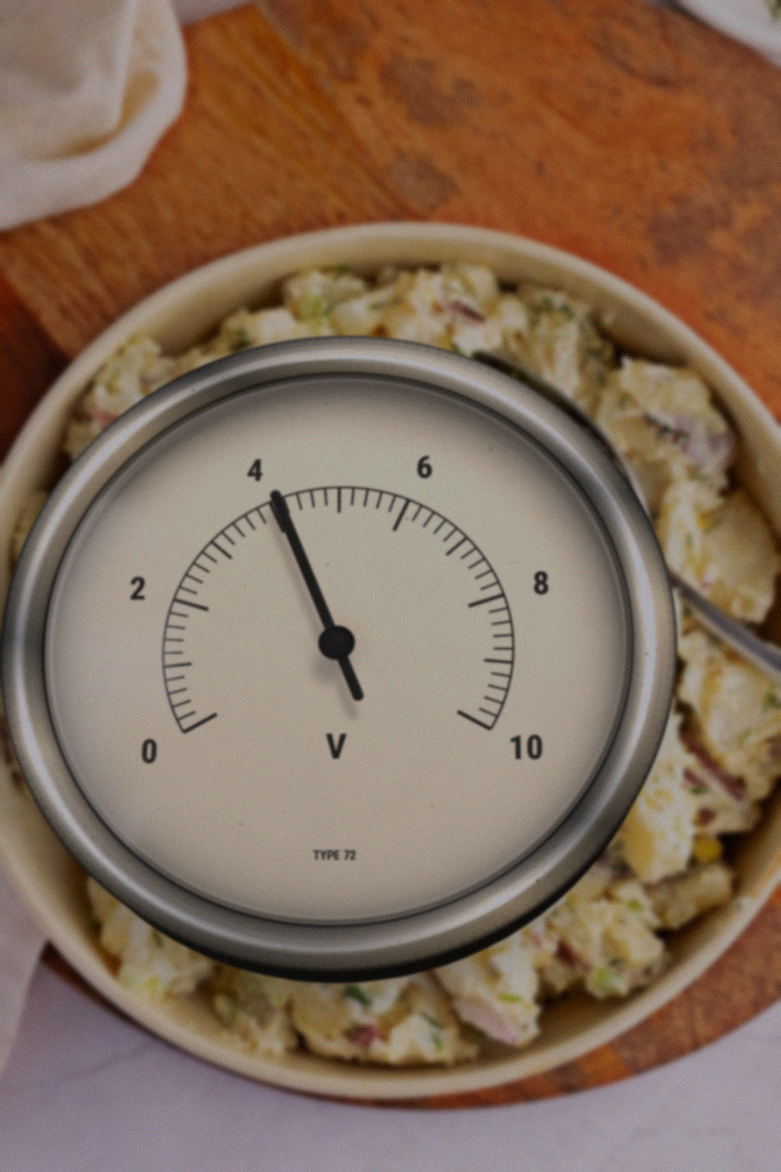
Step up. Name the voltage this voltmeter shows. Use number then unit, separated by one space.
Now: 4.1 V
